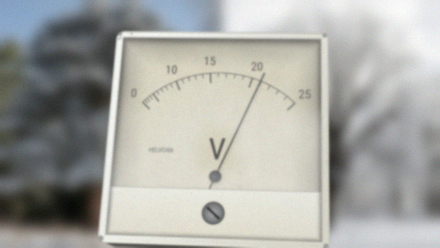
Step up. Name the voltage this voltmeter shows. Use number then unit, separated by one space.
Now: 21 V
